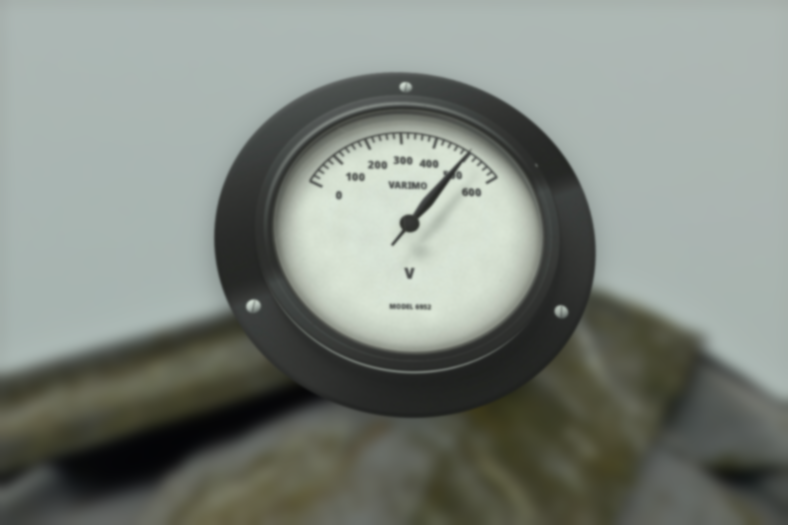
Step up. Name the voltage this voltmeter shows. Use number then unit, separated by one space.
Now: 500 V
